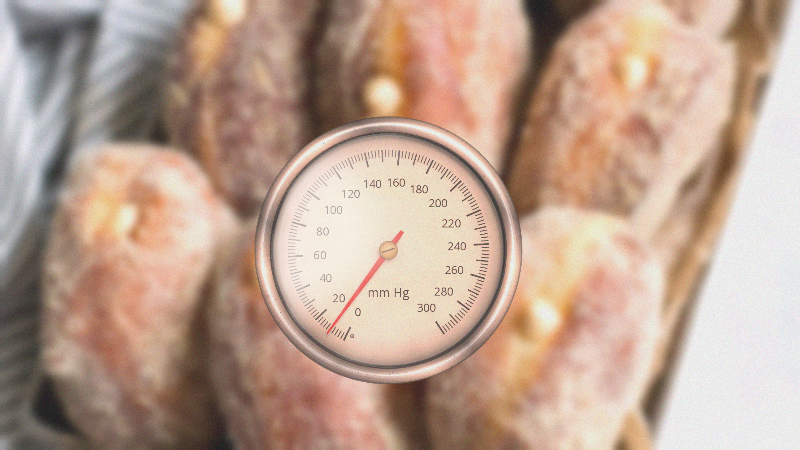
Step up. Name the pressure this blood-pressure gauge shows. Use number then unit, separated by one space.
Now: 10 mmHg
